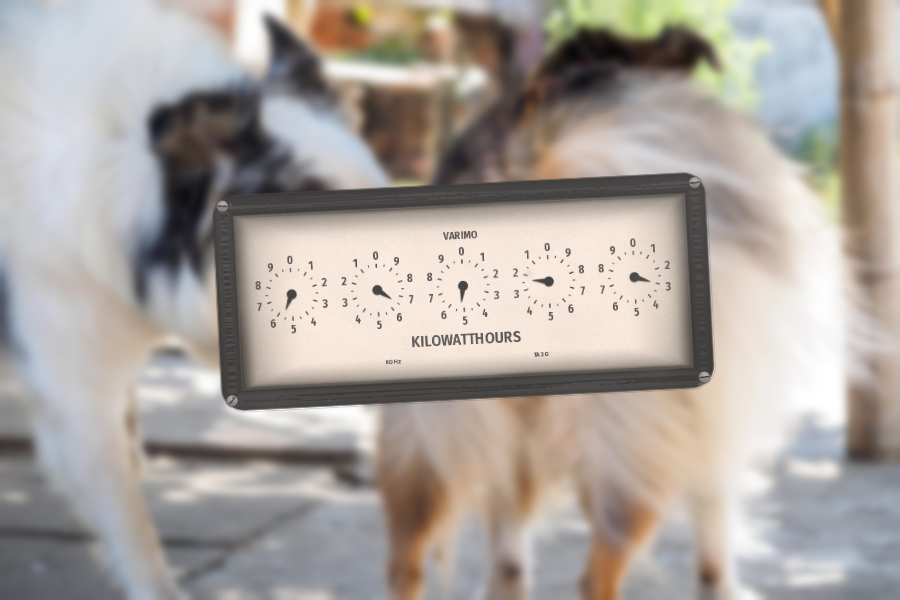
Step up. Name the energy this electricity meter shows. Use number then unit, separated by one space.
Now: 56523 kWh
